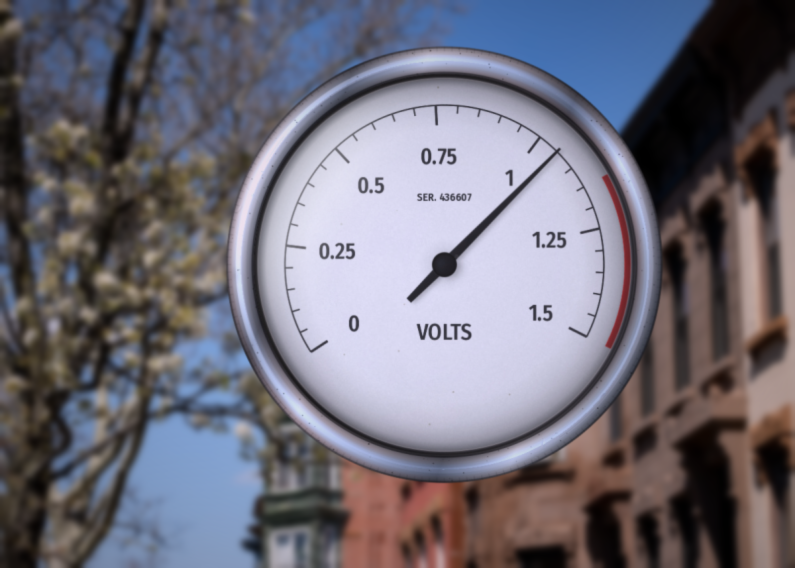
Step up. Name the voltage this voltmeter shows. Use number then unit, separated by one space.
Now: 1.05 V
